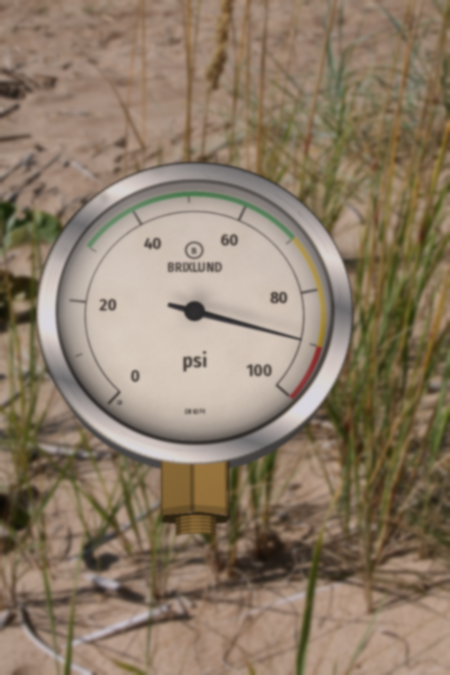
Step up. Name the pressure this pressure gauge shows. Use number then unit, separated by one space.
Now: 90 psi
